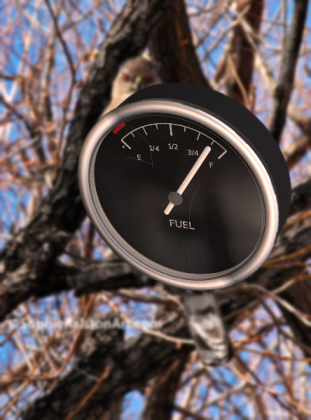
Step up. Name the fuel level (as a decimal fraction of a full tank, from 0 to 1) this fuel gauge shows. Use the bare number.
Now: 0.875
